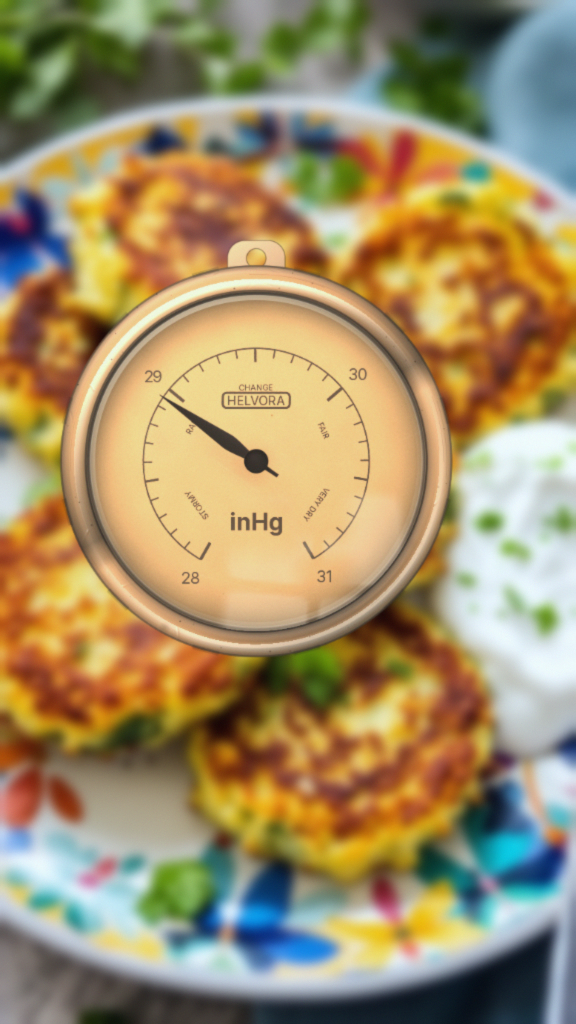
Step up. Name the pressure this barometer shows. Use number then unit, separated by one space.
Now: 28.95 inHg
